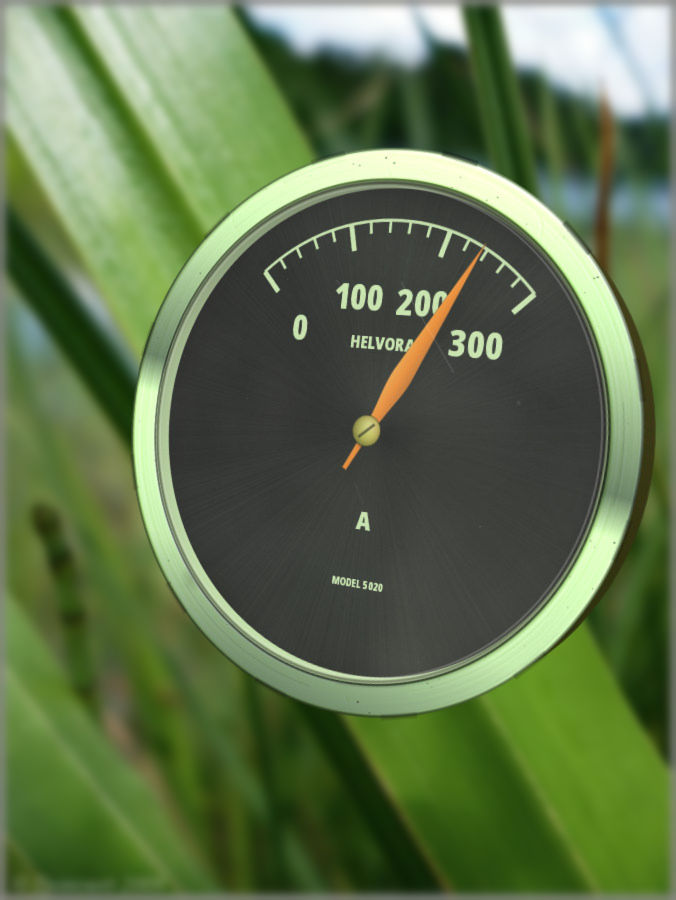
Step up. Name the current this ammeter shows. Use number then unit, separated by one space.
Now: 240 A
